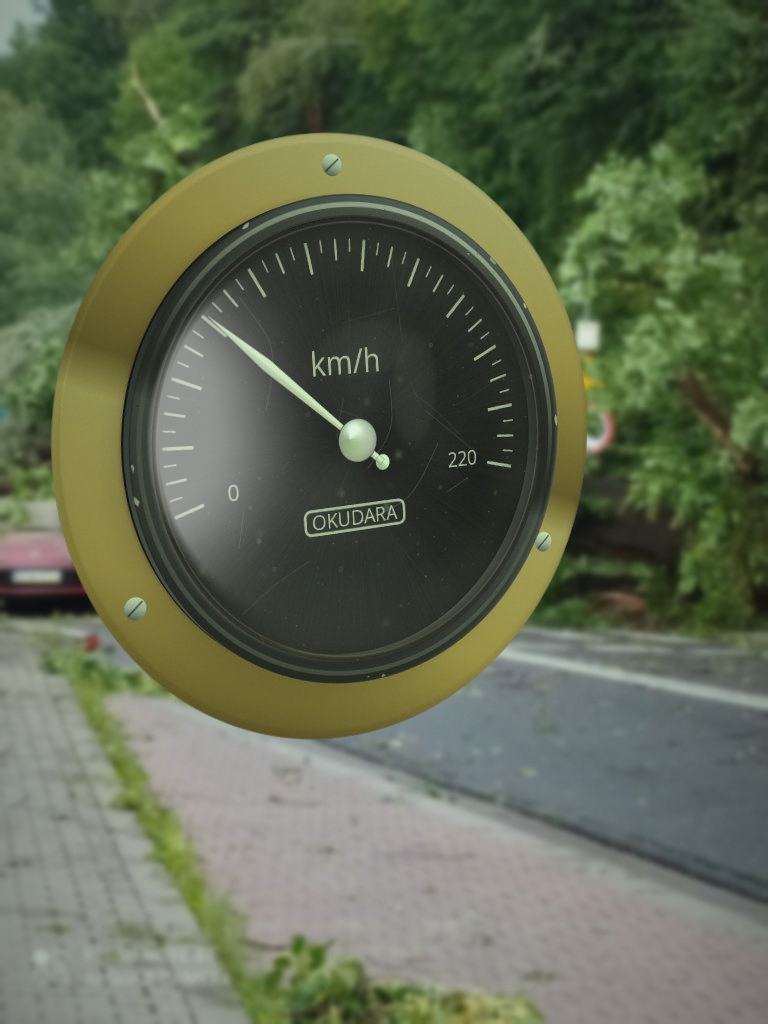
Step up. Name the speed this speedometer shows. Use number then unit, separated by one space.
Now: 60 km/h
